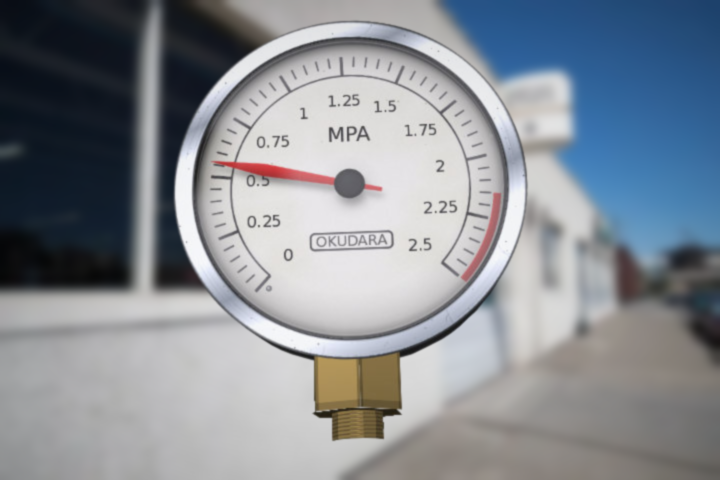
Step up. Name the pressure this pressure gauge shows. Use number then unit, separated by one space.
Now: 0.55 MPa
